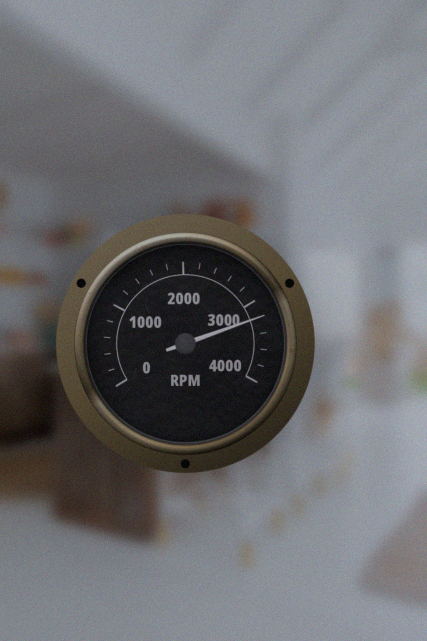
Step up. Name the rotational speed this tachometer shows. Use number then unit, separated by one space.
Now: 3200 rpm
